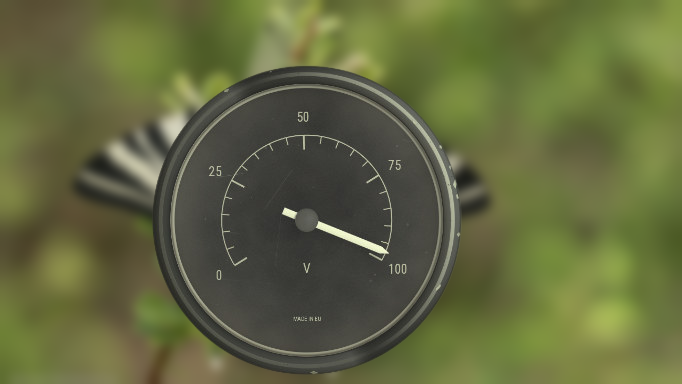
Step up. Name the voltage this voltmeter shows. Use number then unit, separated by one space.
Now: 97.5 V
